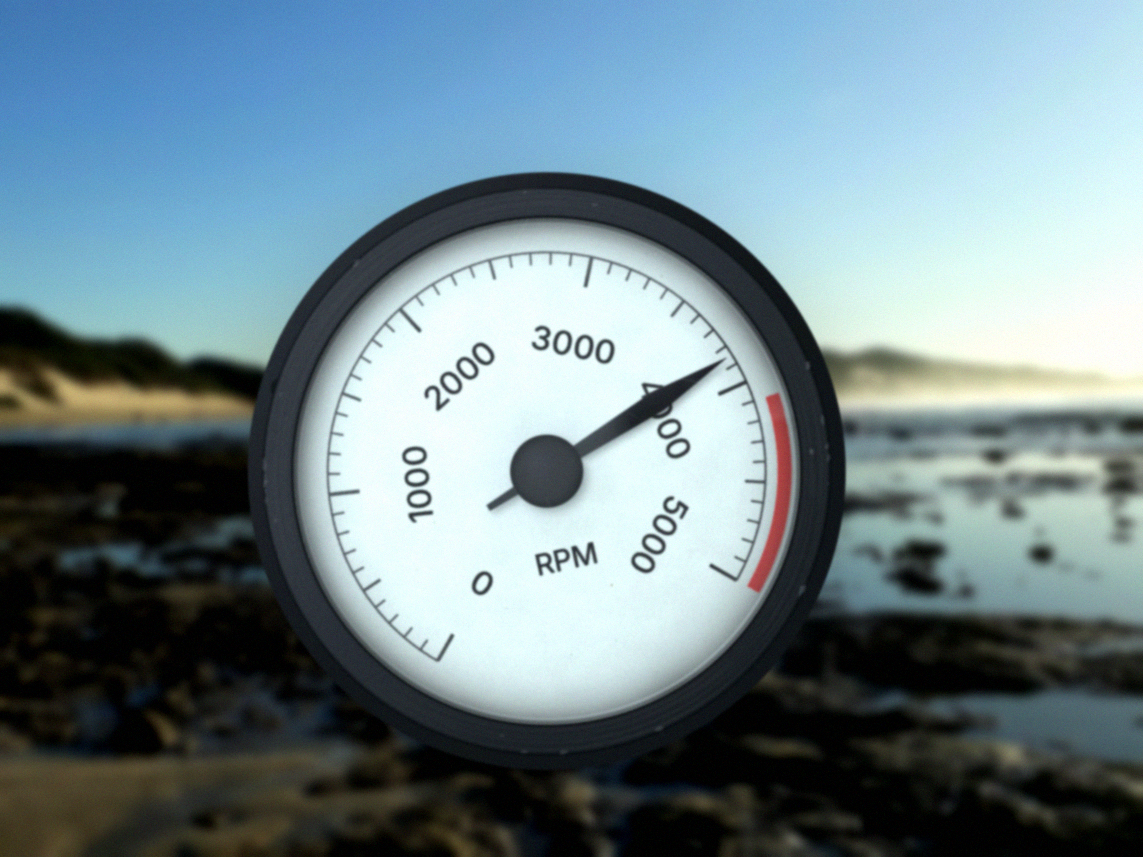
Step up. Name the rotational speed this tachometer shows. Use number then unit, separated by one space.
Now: 3850 rpm
